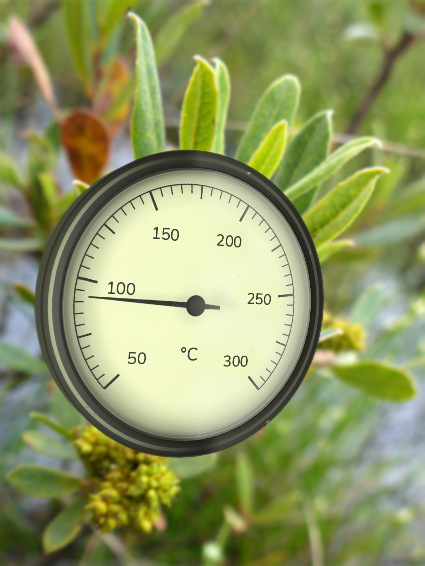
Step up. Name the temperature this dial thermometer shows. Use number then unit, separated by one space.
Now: 92.5 °C
